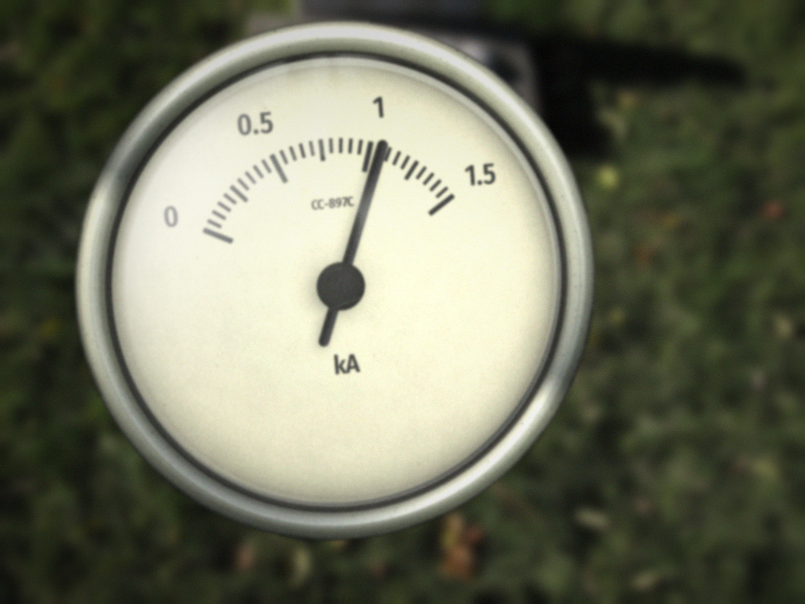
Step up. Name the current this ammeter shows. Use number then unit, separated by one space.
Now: 1.05 kA
